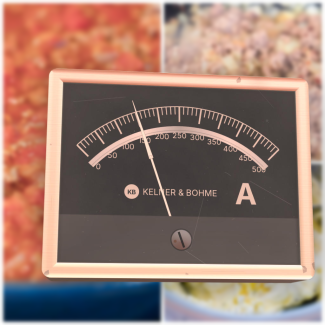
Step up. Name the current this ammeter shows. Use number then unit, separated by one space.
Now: 150 A
